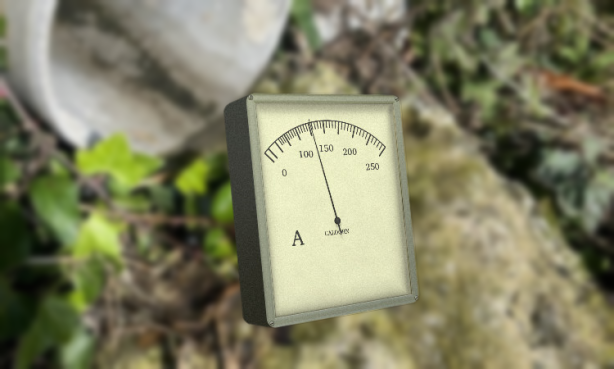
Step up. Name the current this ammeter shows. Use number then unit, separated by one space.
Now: 125 A
